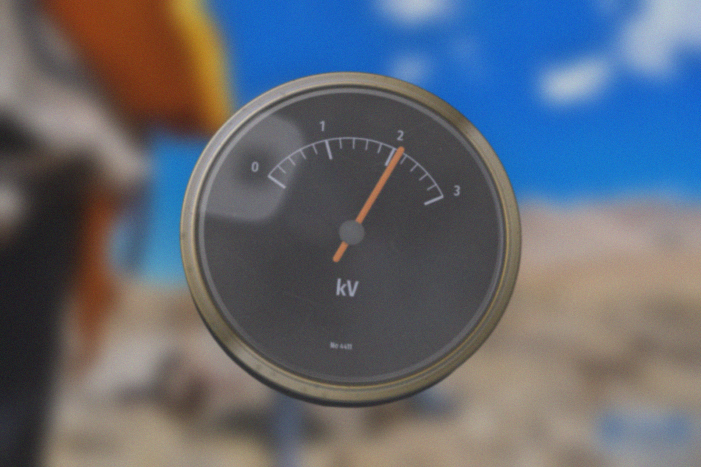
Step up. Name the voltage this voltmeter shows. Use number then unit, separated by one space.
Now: 2.1 kV
